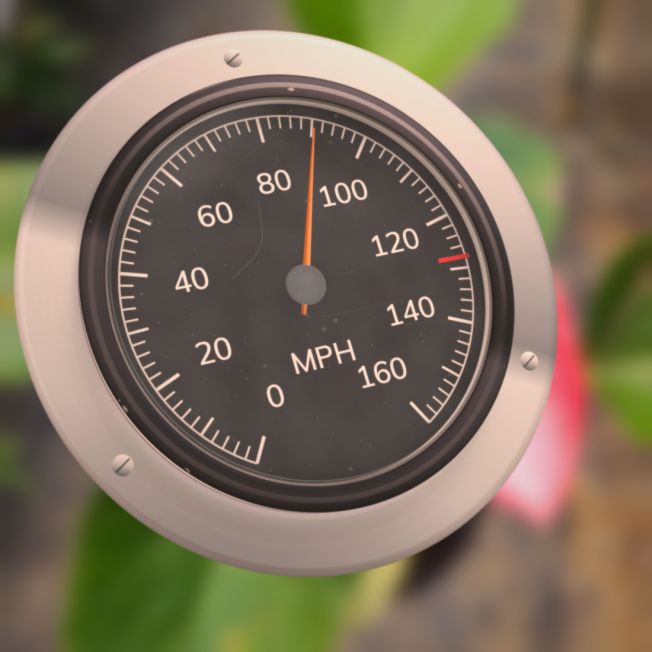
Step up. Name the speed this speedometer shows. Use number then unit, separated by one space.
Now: 90 mph
